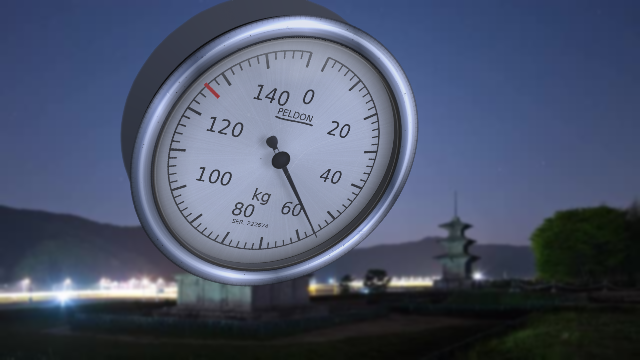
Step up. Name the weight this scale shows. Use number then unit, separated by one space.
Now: 56 kg
